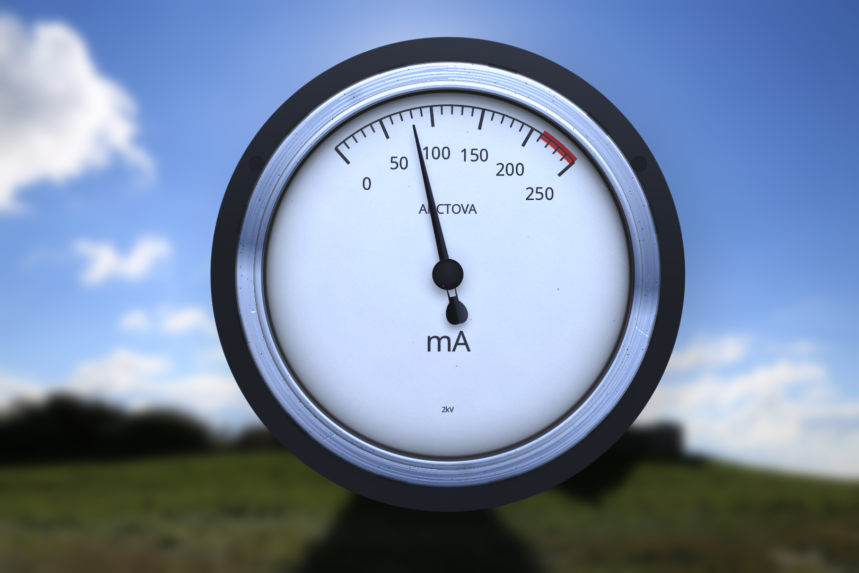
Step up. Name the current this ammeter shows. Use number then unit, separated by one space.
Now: 80 mA
